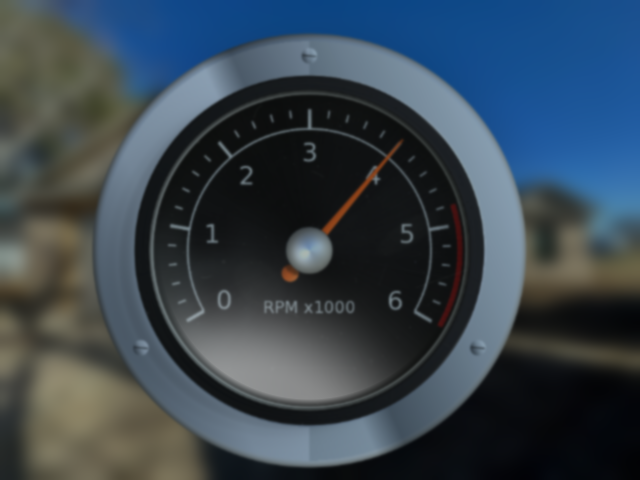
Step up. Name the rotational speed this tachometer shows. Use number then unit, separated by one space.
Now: 4000 rpm
